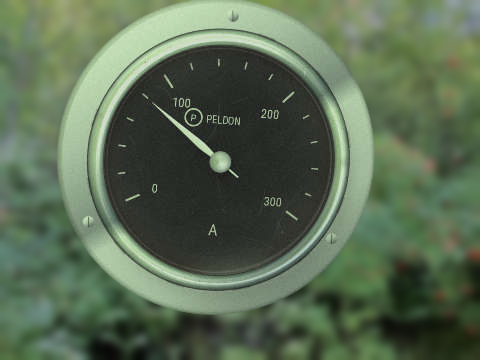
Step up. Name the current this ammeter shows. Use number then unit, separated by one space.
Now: 80 A
